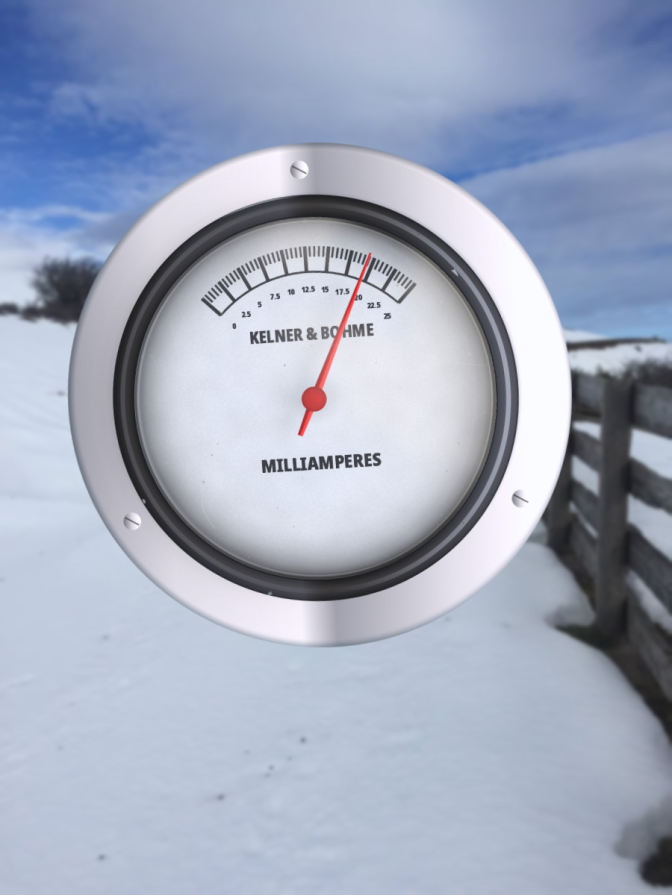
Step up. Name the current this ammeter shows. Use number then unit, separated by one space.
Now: 19.5 mA
